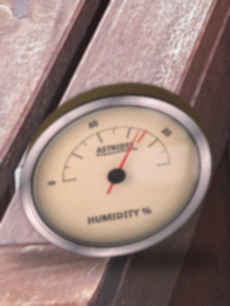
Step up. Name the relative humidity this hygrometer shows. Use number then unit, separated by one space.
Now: 65 %
